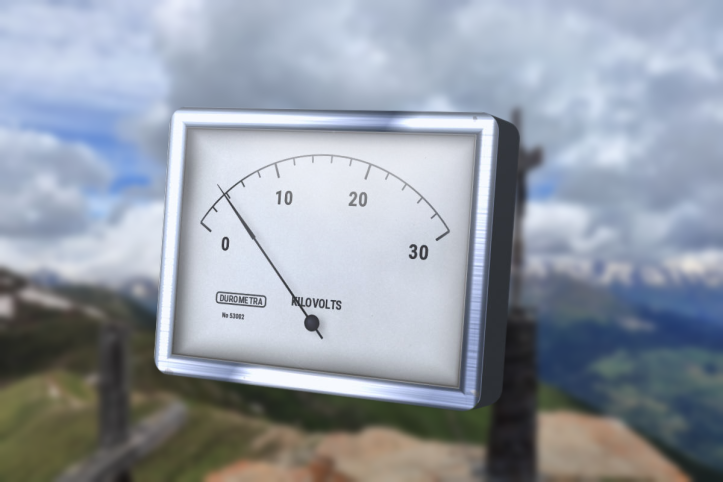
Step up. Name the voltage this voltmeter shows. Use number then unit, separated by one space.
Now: 4 kV
